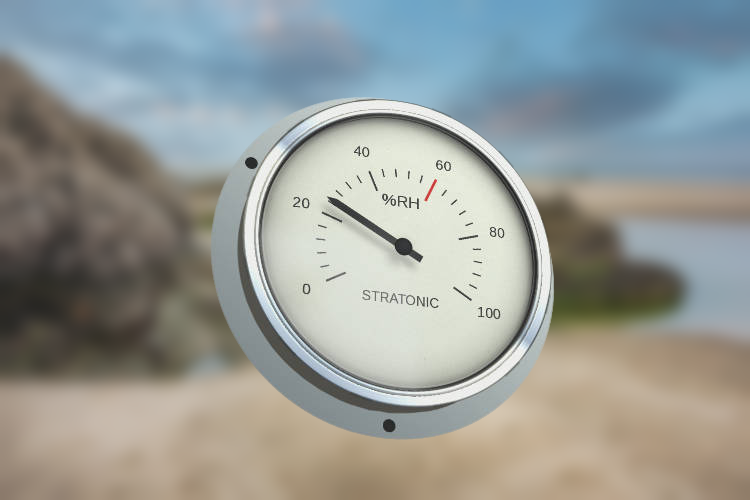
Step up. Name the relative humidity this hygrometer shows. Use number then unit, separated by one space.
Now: 24 %
